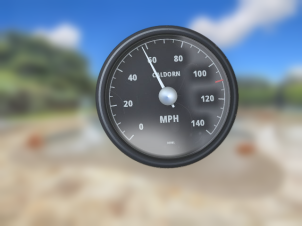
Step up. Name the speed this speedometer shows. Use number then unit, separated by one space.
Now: 57.5 mph
